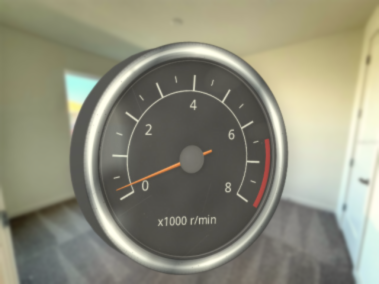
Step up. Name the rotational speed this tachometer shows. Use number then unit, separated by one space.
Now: 250 rpm
